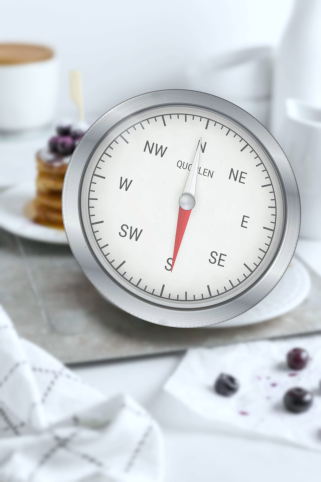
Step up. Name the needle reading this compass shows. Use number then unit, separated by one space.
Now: 177.5 °
